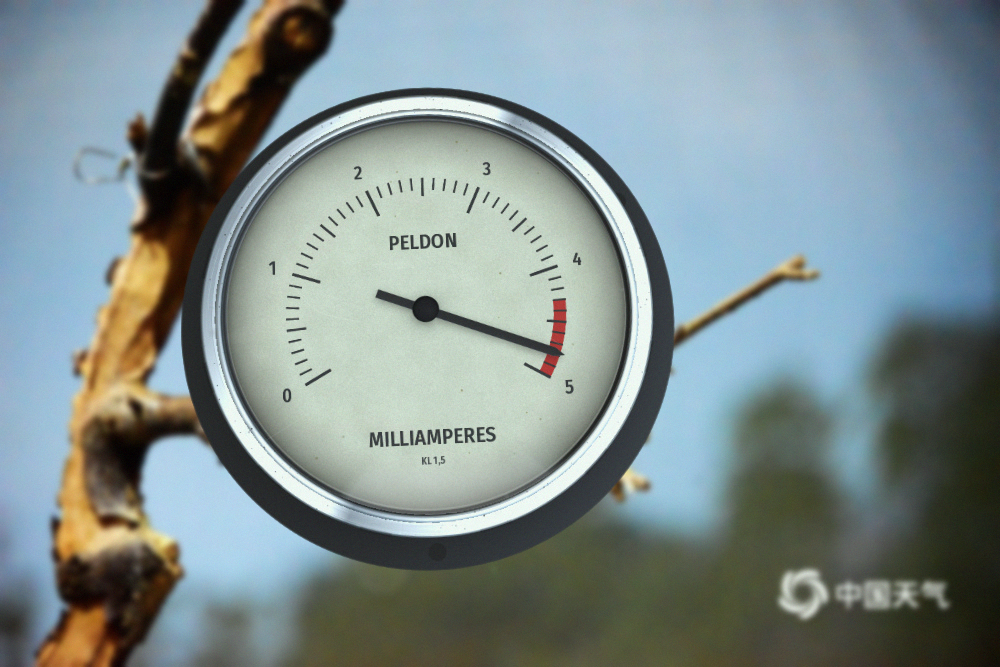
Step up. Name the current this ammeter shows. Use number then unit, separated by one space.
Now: 4.8 mA
